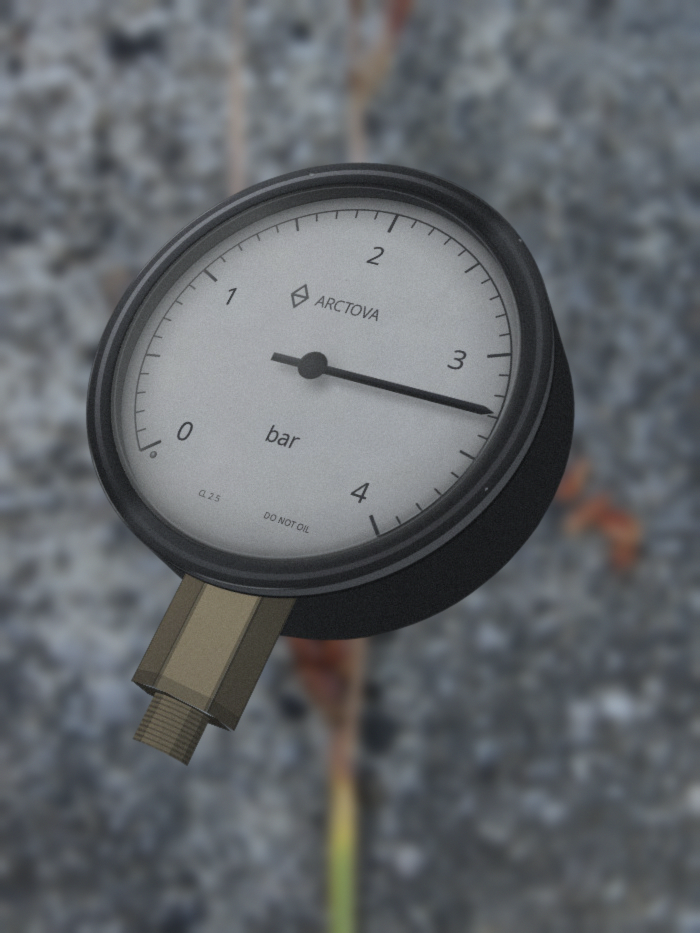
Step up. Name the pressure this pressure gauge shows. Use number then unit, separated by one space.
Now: 3.3 bar
